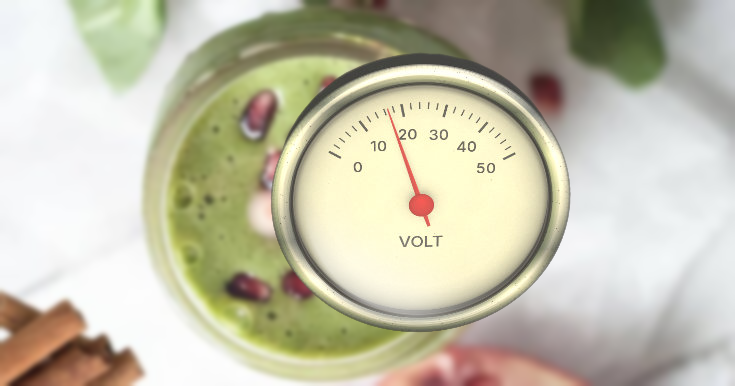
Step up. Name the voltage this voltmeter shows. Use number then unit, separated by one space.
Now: 17 V
